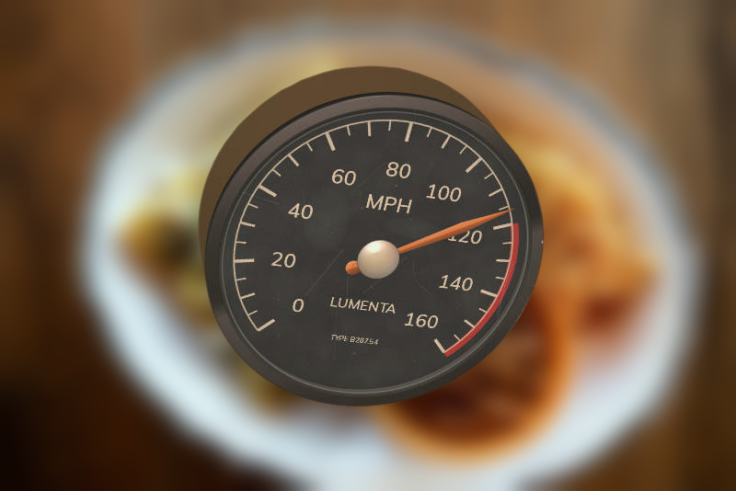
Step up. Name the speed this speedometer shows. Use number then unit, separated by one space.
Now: 115 mph
